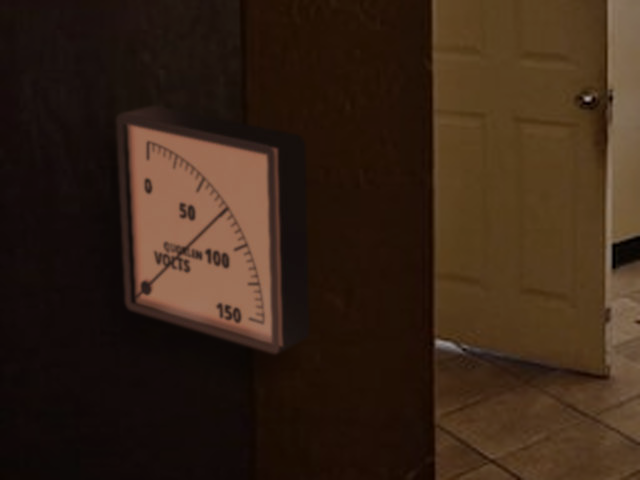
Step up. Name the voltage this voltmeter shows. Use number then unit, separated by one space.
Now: 75 V
